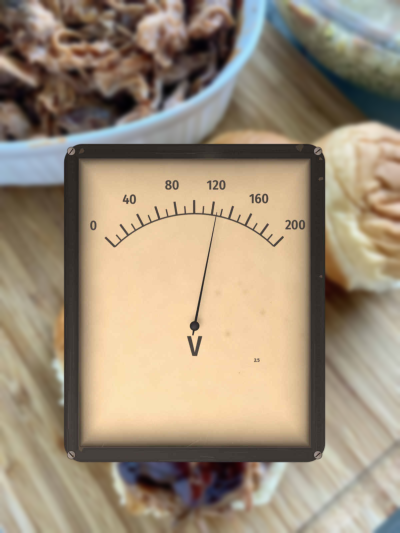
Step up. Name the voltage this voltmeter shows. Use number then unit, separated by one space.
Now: 125 V
